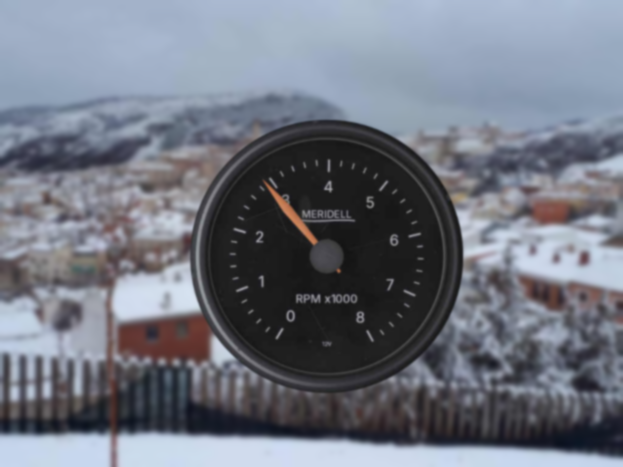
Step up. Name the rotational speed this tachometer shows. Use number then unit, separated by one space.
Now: 2900 rpm
